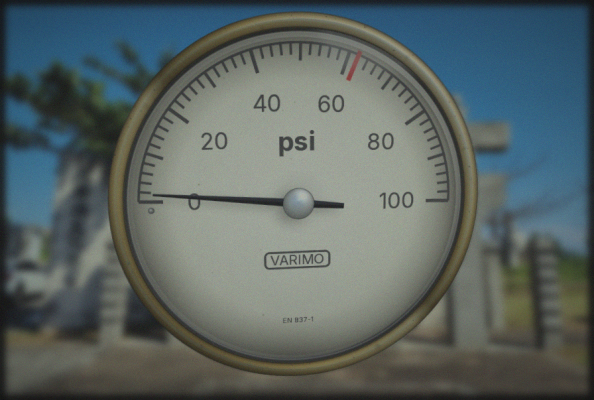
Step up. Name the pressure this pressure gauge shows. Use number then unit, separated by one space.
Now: 2 psi
